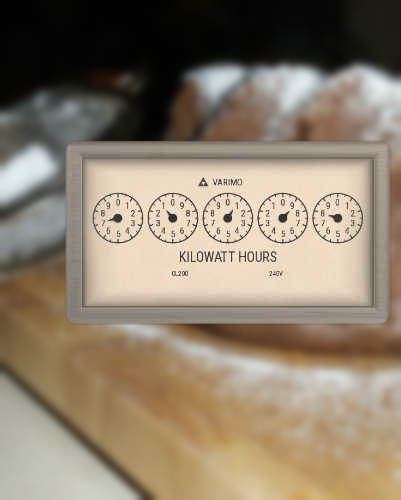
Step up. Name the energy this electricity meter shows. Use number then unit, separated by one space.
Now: 71088 kWh
